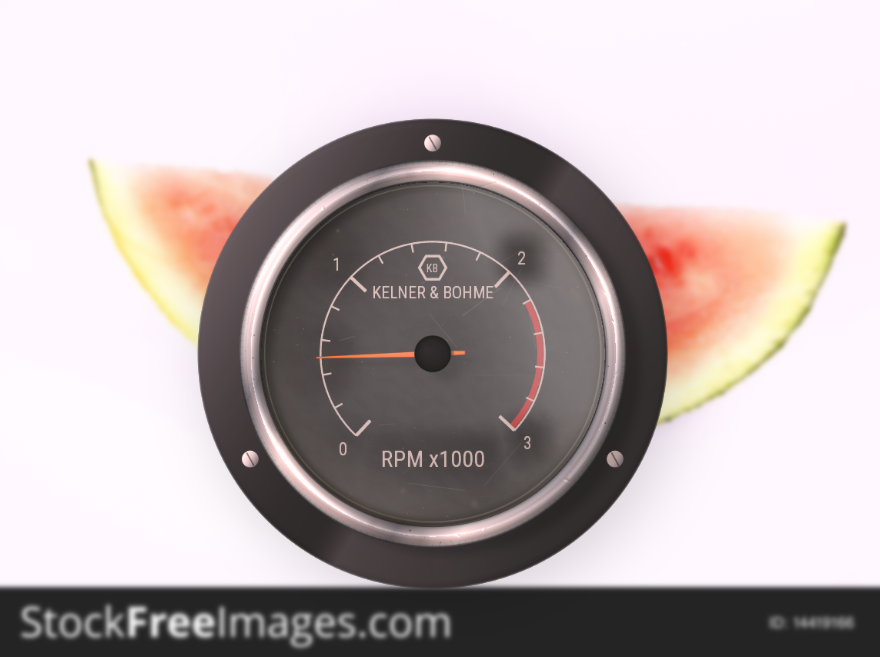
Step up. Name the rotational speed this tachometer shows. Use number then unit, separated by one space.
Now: 500 rpm
